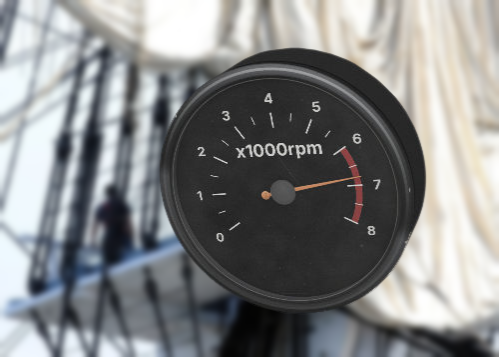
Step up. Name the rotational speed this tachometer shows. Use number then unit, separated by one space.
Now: 6750 rpm
